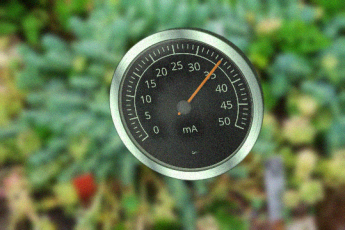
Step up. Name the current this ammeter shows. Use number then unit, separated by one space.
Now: 35 mA
